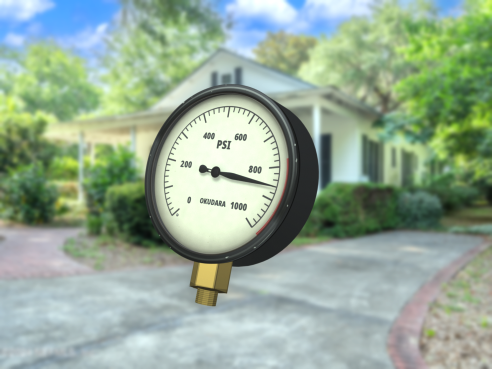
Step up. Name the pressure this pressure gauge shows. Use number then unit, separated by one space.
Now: 860 psi
